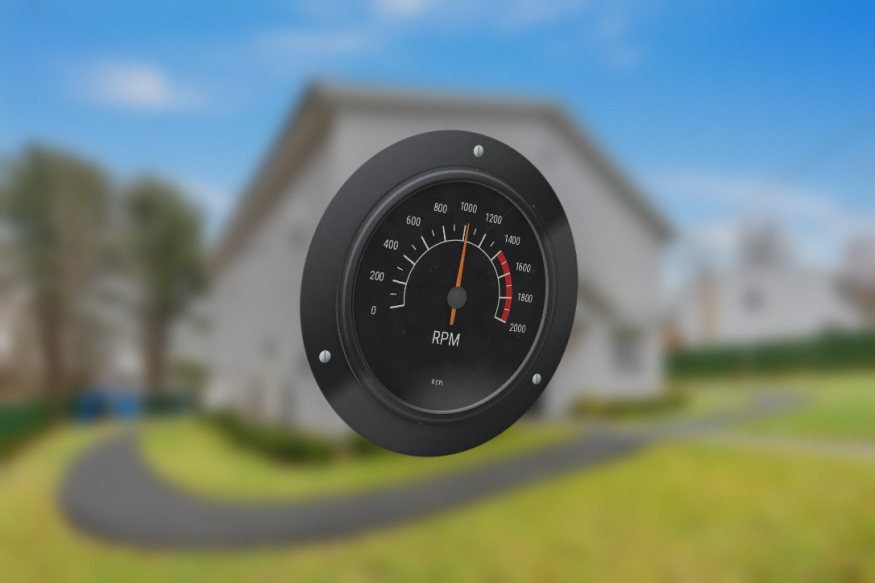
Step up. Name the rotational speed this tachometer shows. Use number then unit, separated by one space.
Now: 1000 rpm
